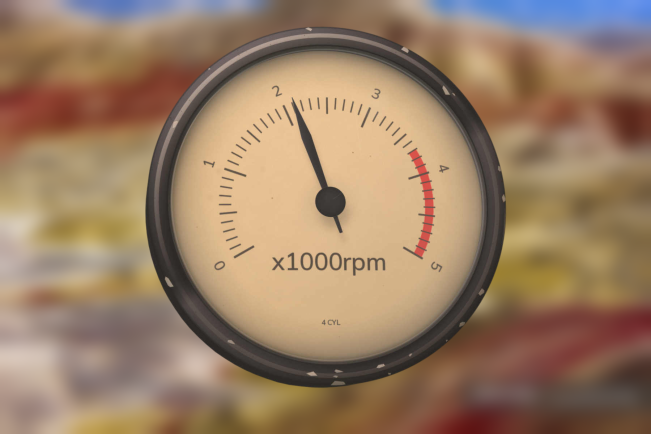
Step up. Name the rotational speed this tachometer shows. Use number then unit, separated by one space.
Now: 2100 rpm
